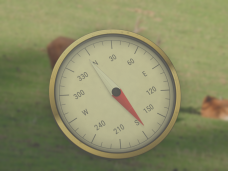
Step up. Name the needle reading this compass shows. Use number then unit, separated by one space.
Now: 175 °
